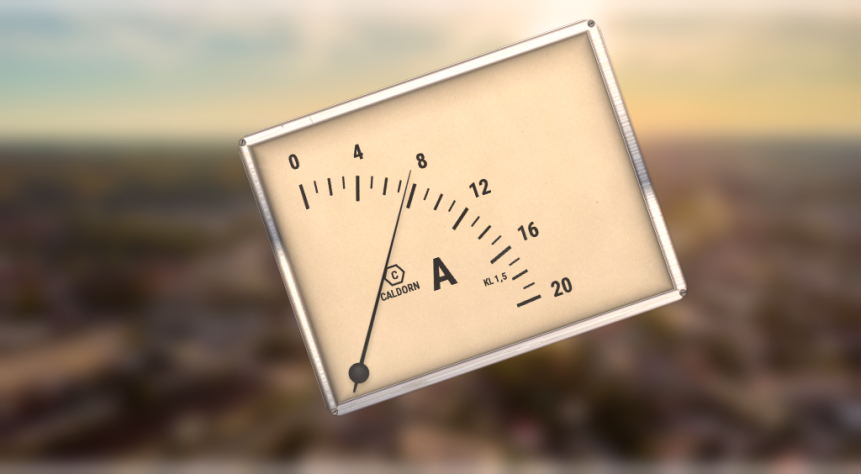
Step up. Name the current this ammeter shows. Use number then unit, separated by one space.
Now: 7.5 A
